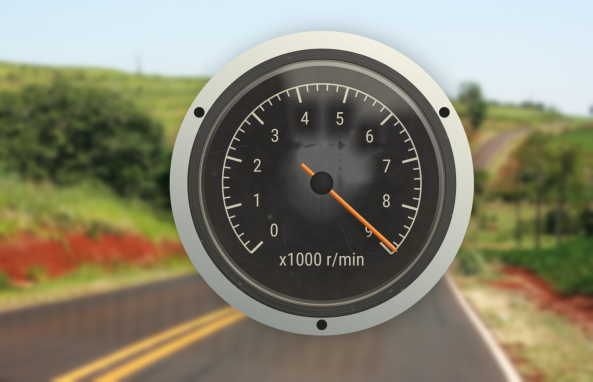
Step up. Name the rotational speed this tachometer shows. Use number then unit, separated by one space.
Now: 8900 rpm
